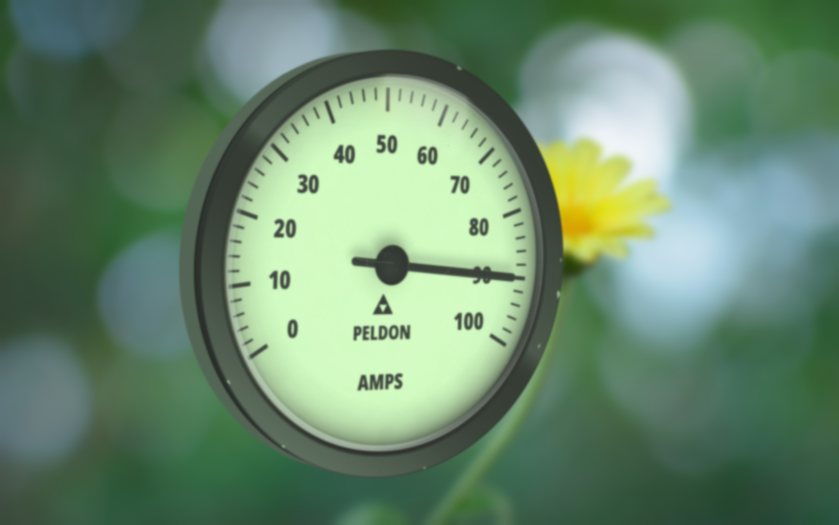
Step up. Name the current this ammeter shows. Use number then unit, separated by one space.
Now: 90 A
